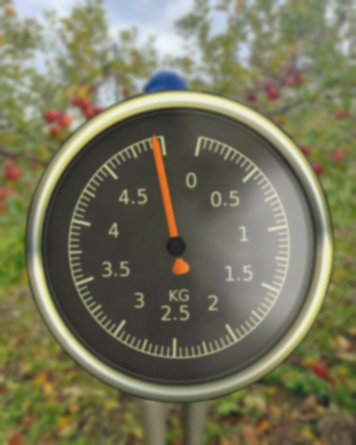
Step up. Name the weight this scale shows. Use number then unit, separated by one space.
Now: 4.95 kg
